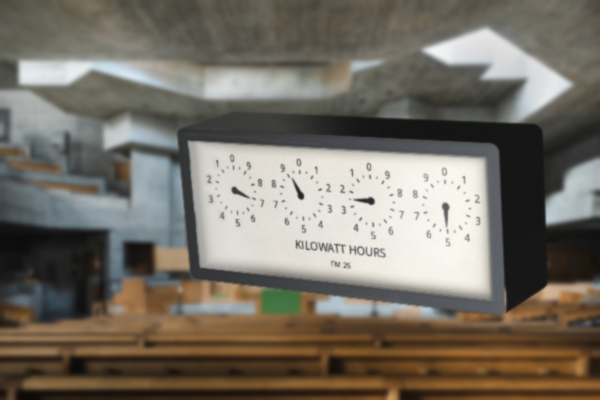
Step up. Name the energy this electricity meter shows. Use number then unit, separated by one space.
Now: 6925 kWh
